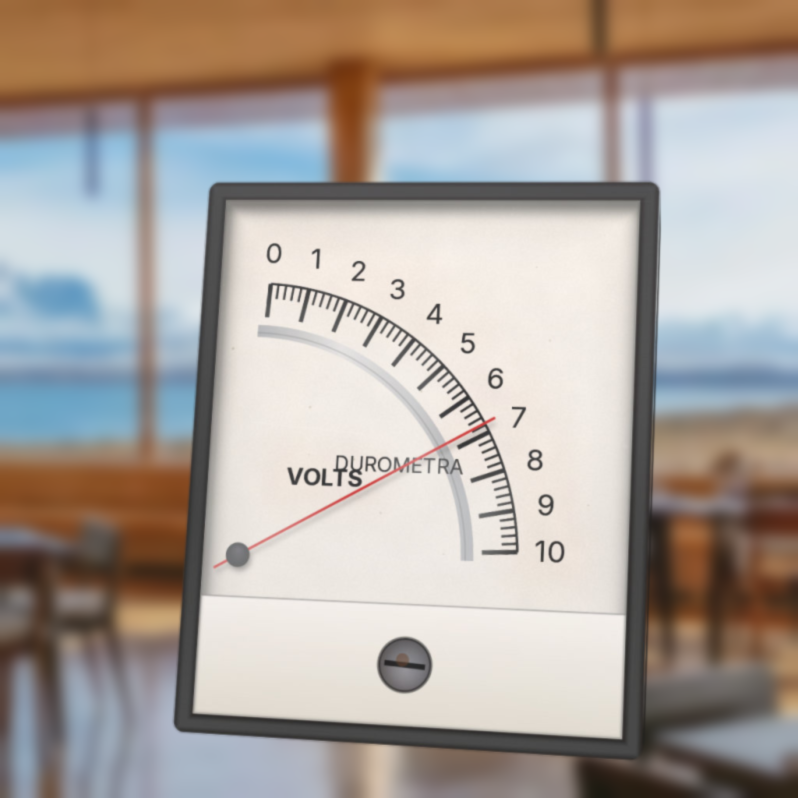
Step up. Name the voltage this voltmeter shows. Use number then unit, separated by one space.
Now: 6.8 V
